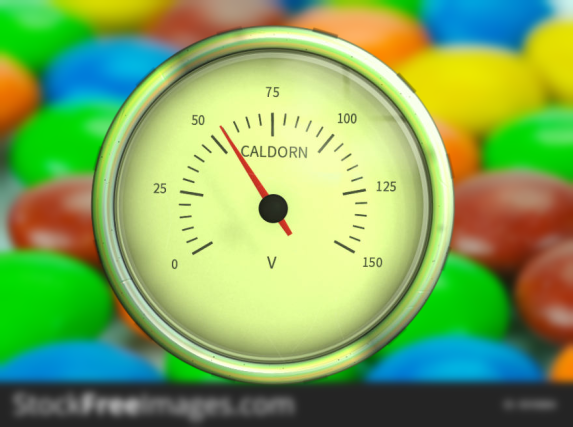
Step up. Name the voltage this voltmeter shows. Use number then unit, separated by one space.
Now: 55 V
